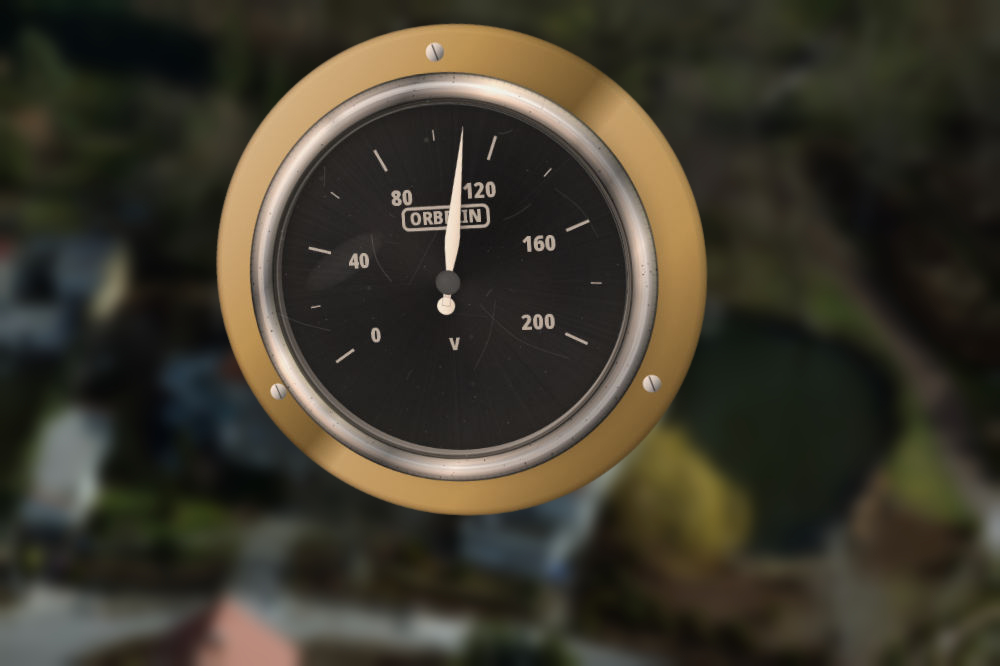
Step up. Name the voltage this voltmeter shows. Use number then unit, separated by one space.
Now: 110 V
